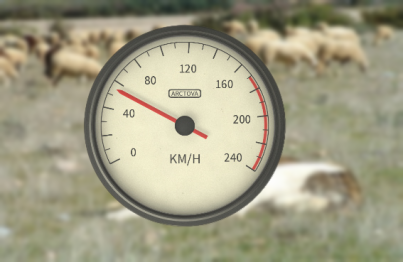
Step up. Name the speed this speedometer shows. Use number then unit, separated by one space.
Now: 55 km/h
